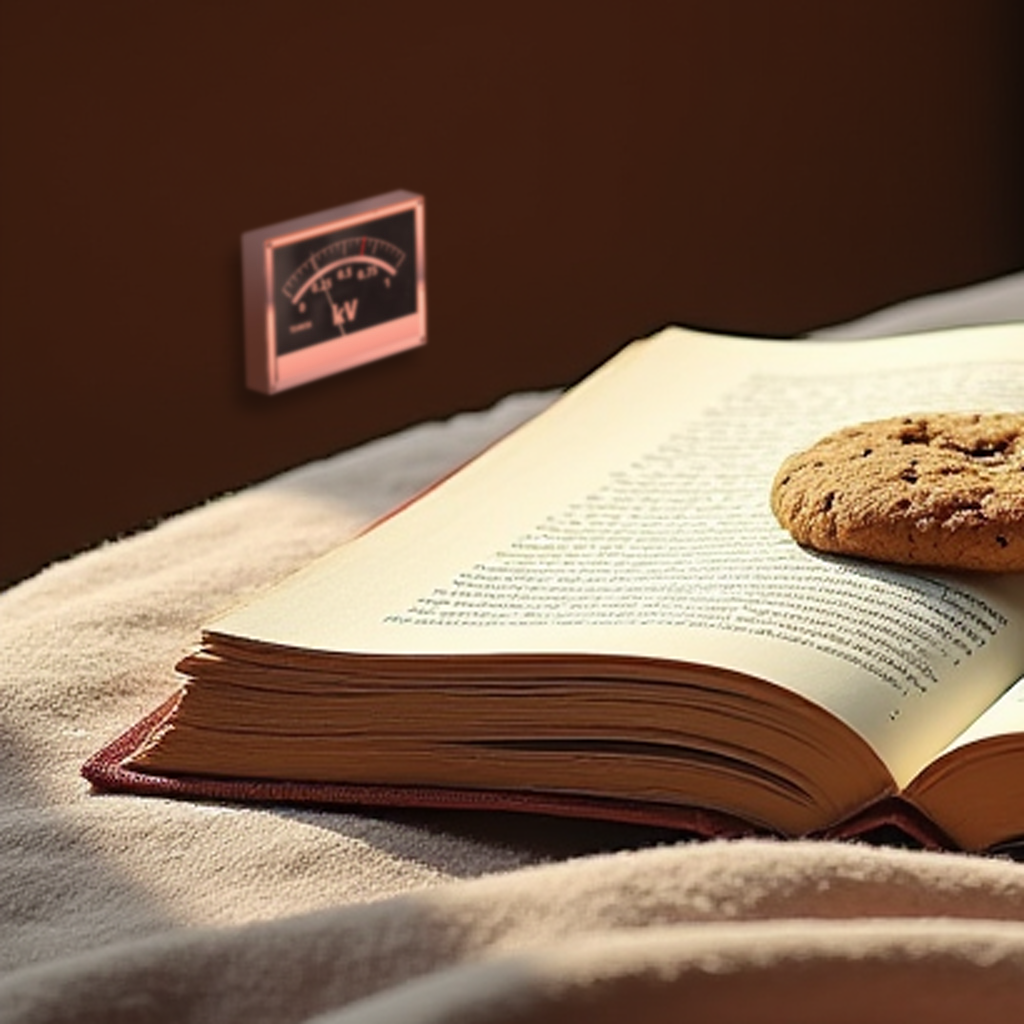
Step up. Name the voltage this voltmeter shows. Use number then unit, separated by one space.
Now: 0.25 kV
